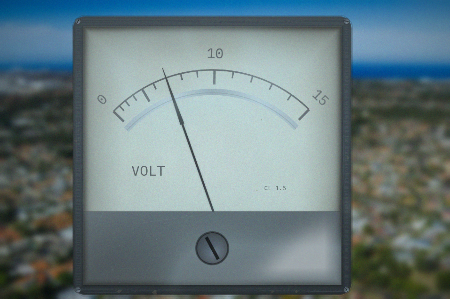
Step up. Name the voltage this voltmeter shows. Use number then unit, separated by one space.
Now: 7 V
